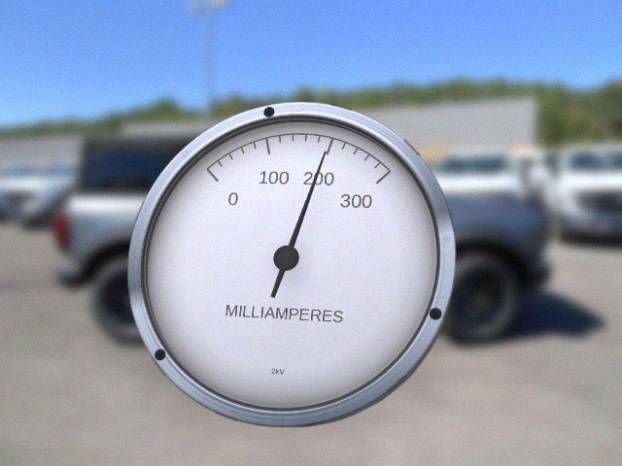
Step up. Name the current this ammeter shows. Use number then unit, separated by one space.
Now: 200 mA
